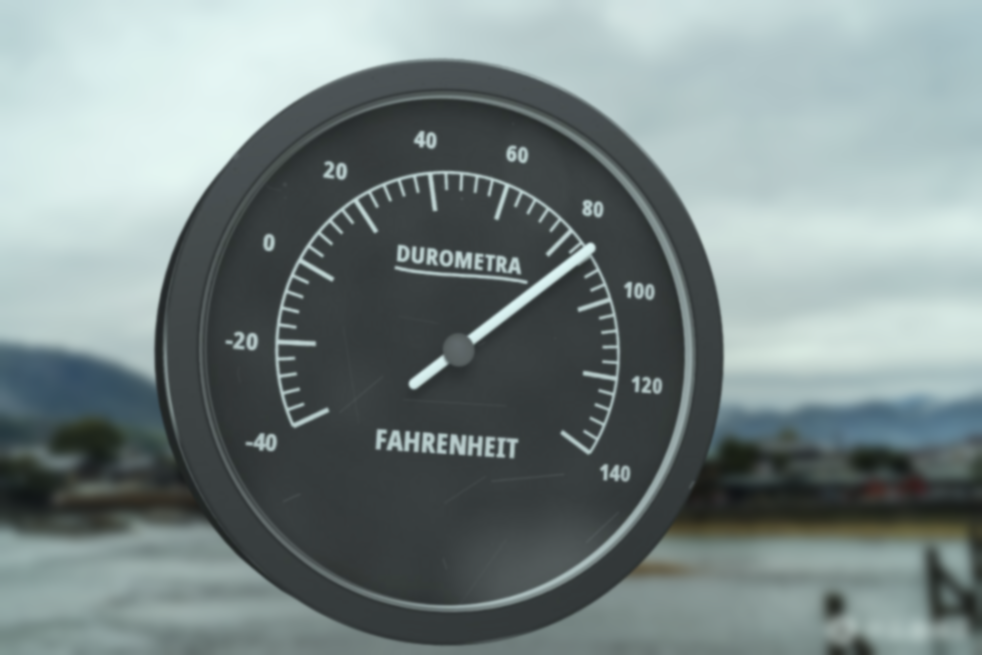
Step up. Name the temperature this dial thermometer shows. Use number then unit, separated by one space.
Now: 86 °F
